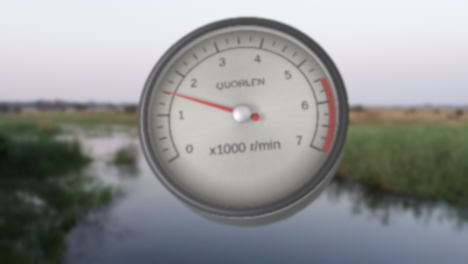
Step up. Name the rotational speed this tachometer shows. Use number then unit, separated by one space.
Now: 1500 rpm
